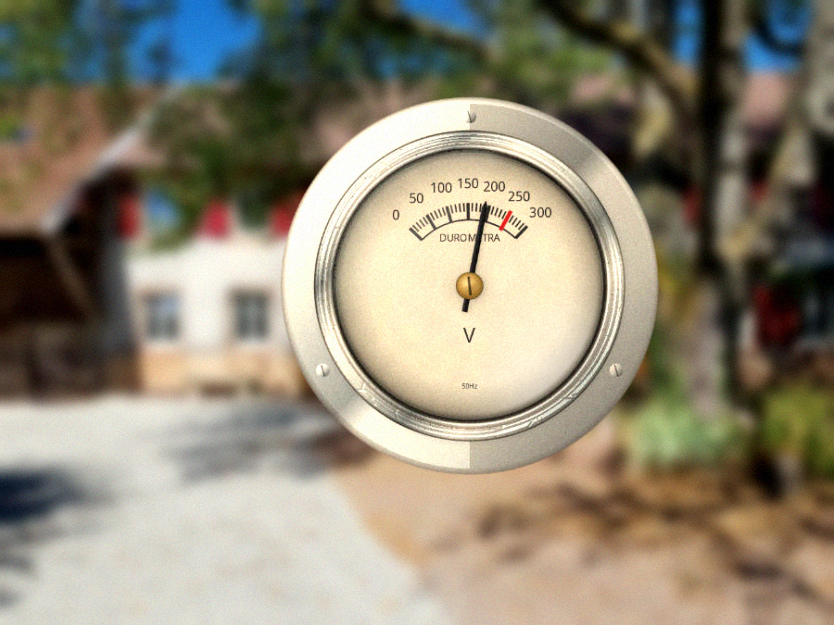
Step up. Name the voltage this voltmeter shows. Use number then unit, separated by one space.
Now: 190 V
